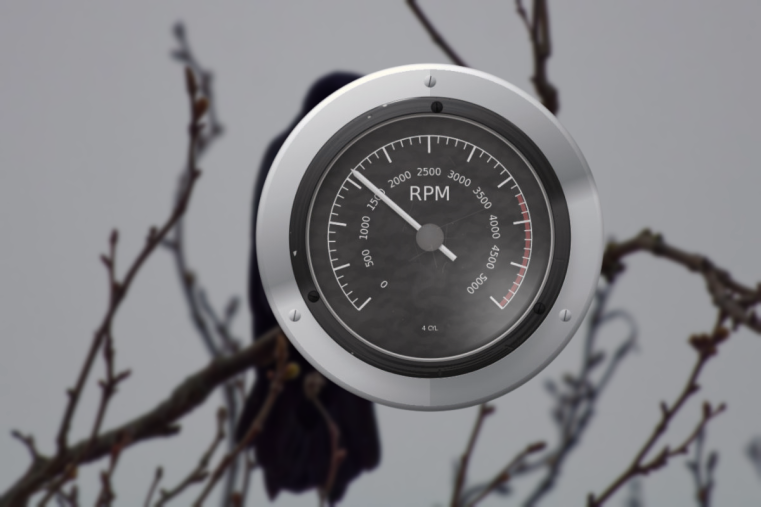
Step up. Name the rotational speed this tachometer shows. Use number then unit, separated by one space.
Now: 1600 rpm
